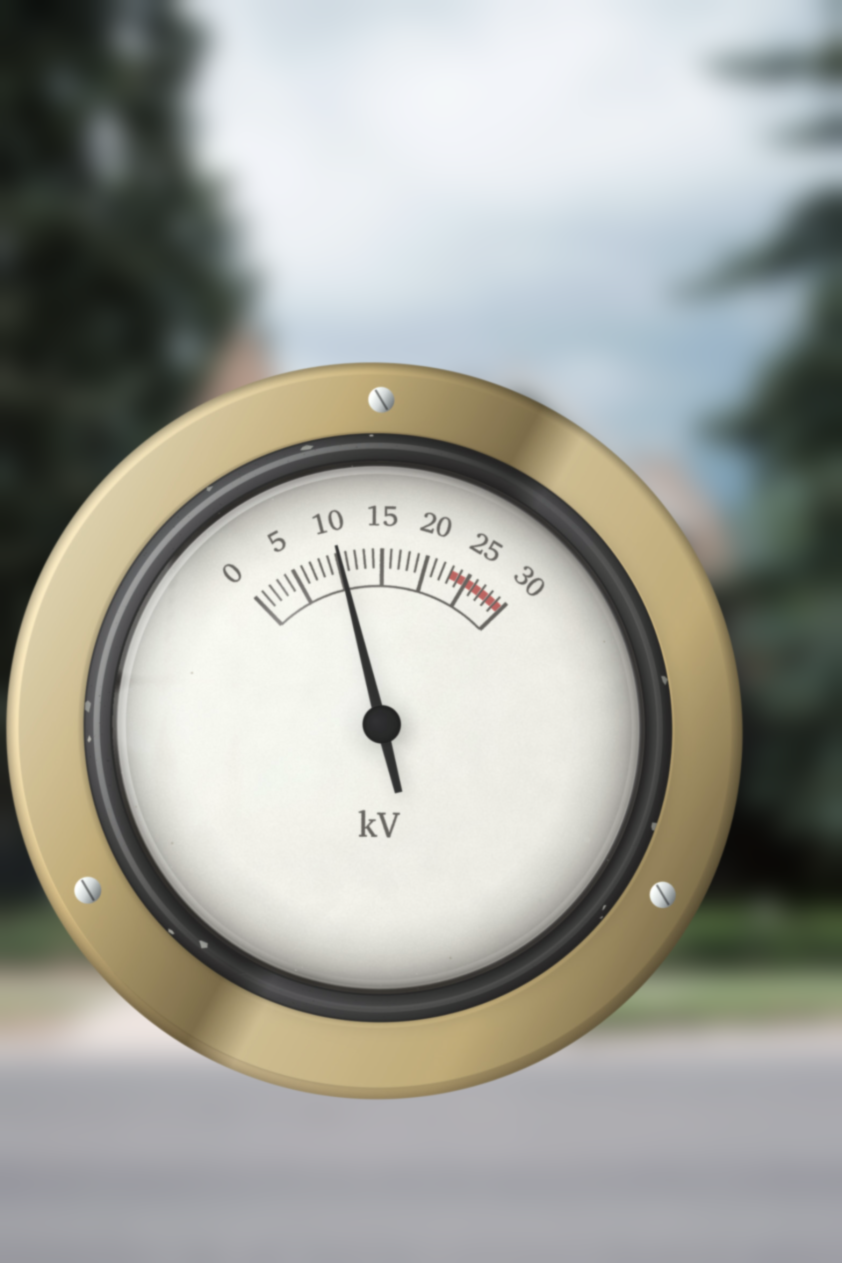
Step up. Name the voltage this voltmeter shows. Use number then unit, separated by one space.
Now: 10 kV
